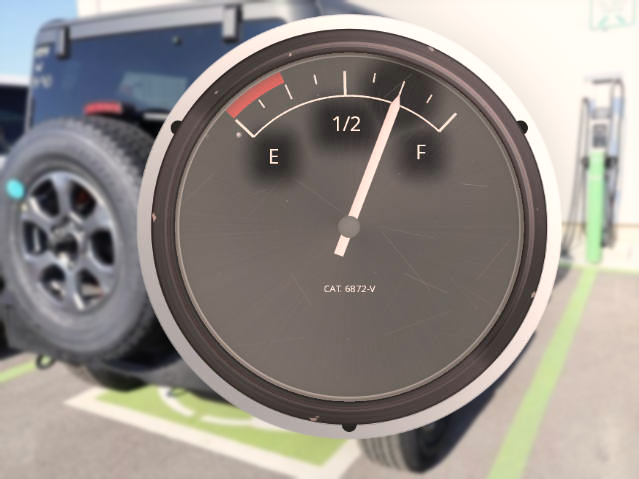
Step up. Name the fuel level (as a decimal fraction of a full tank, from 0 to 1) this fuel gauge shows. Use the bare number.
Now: 0.75
